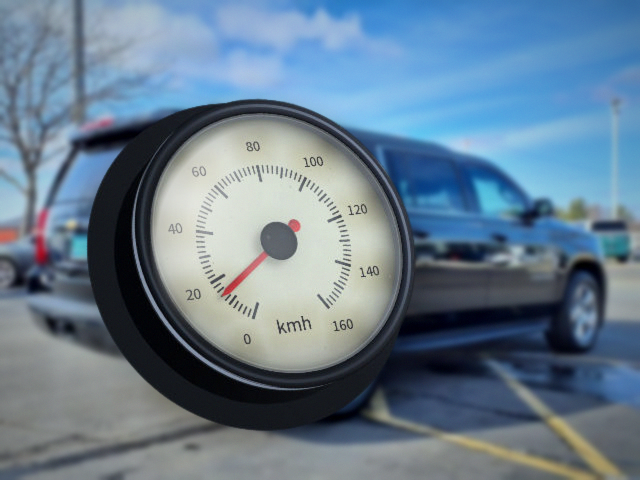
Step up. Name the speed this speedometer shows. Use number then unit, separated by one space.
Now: 14 km/h
